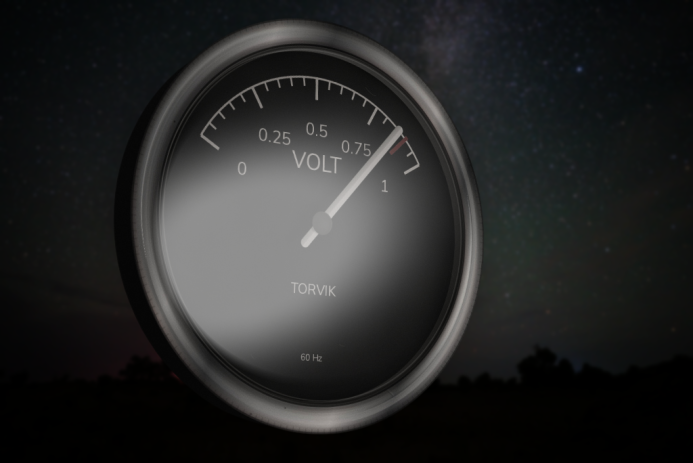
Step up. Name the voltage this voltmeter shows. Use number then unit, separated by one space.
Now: 0.85 V
